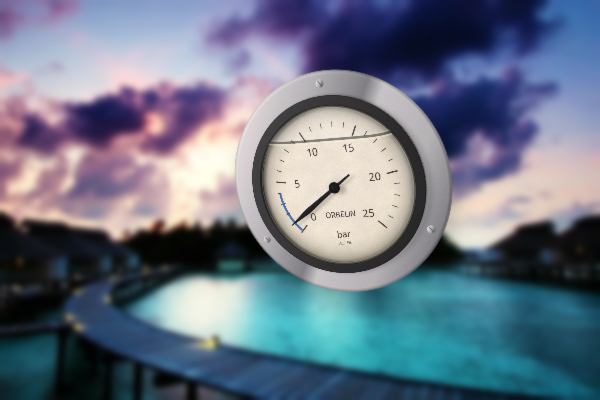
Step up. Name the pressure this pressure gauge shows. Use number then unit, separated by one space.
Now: 1 bar
